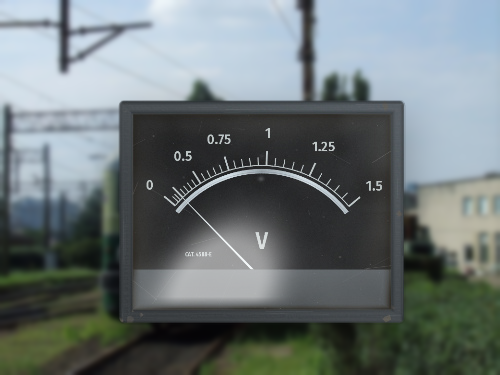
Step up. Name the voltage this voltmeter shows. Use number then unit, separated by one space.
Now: 0.25 V
